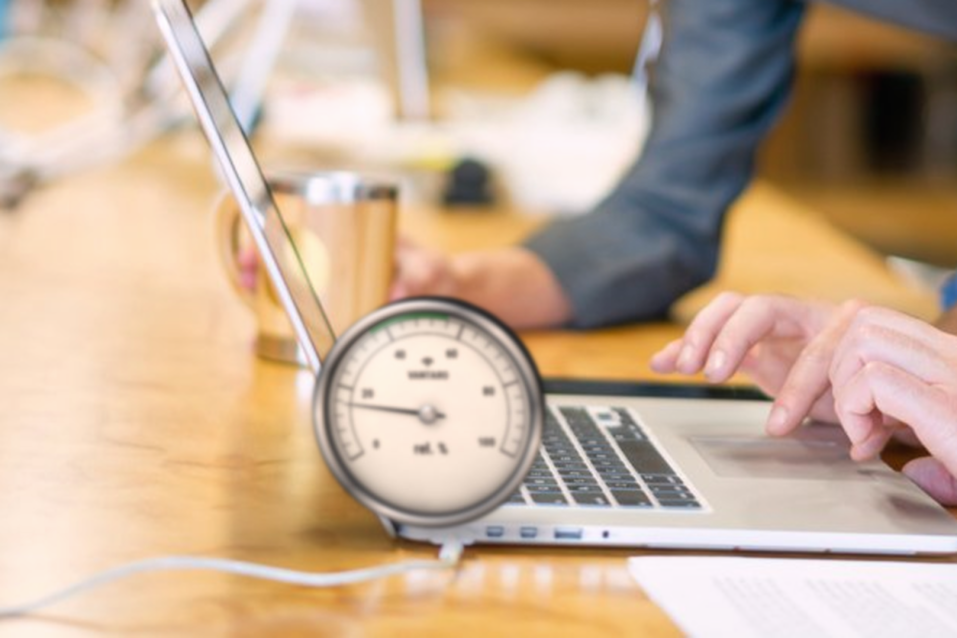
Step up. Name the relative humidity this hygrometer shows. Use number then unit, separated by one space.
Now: 16 %
